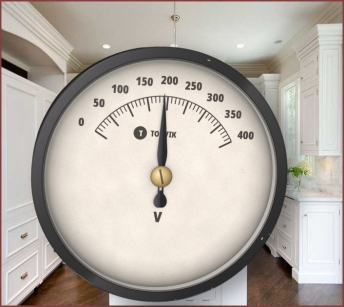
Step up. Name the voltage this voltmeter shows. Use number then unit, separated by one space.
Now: 190 V
